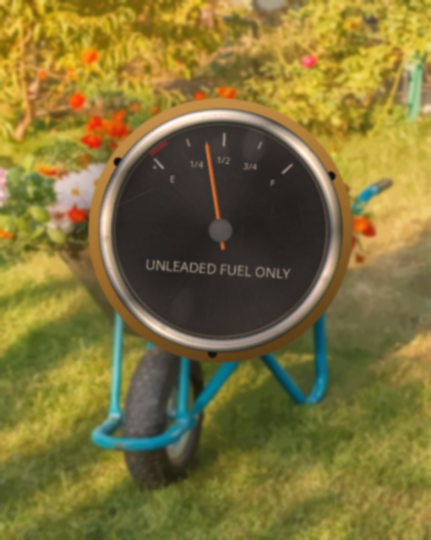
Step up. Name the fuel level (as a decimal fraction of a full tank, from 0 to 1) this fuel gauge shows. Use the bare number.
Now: 0.375
